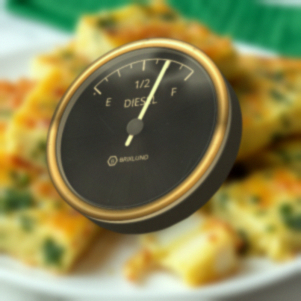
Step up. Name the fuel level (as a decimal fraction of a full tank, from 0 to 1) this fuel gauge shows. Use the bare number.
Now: 0.75
